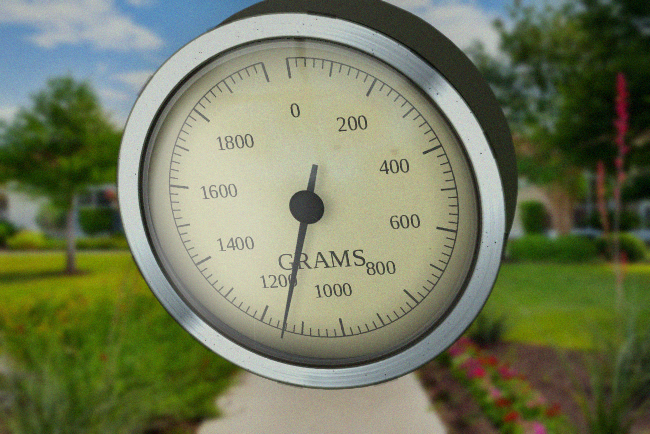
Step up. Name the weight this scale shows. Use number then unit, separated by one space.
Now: 1140 g
